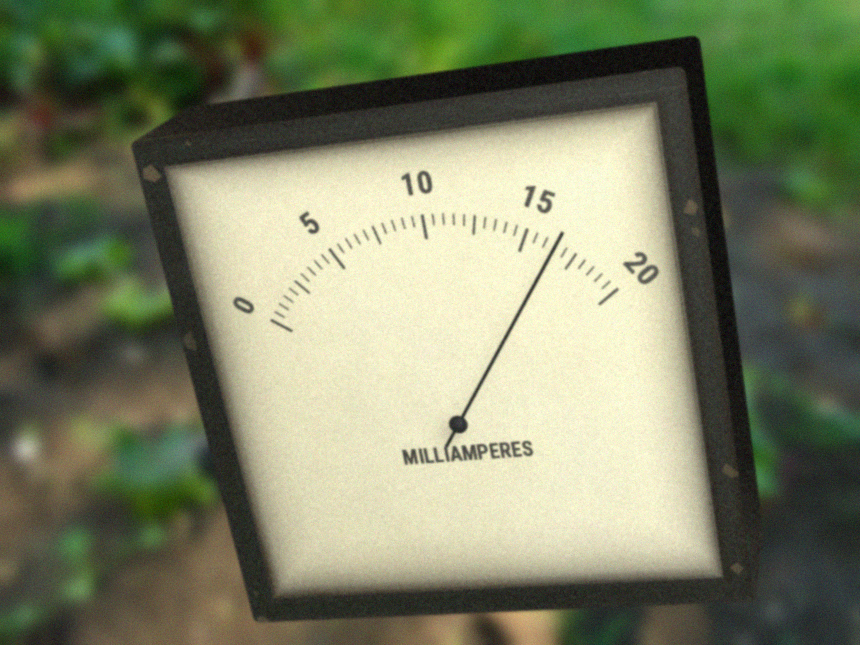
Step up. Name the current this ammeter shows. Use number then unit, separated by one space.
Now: 16.5 mA
